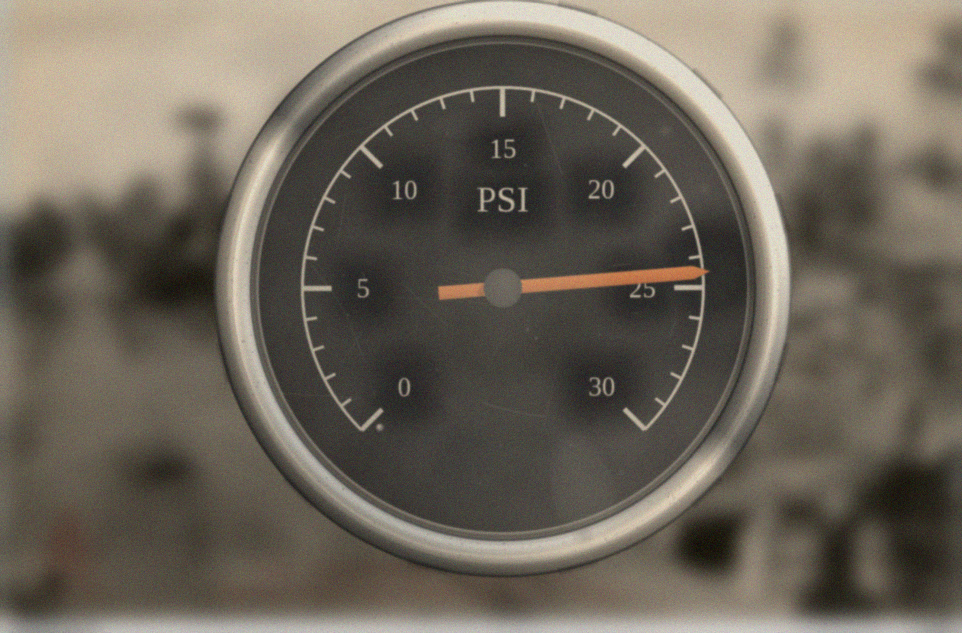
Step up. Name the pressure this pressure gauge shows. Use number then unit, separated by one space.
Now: 24.5 psi
